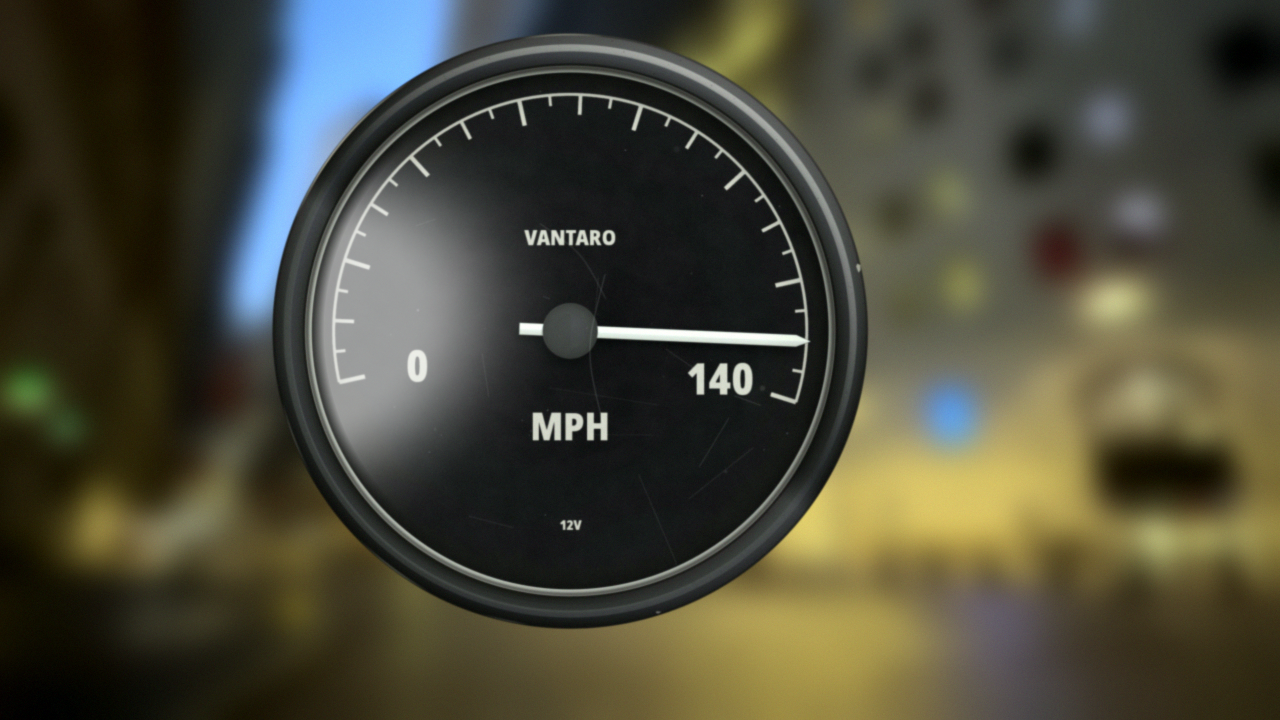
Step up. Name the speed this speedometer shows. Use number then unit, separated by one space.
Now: 130 mph
